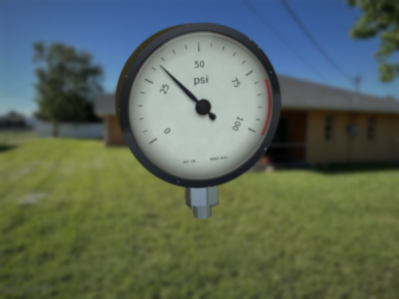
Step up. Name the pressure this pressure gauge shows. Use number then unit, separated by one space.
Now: 32.5 psi
